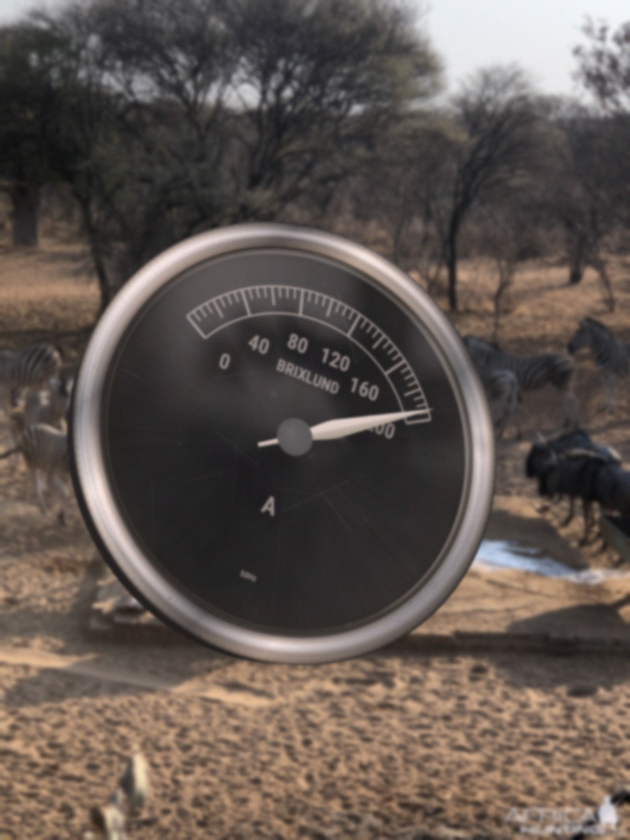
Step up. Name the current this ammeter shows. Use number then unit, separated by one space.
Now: 195 A
